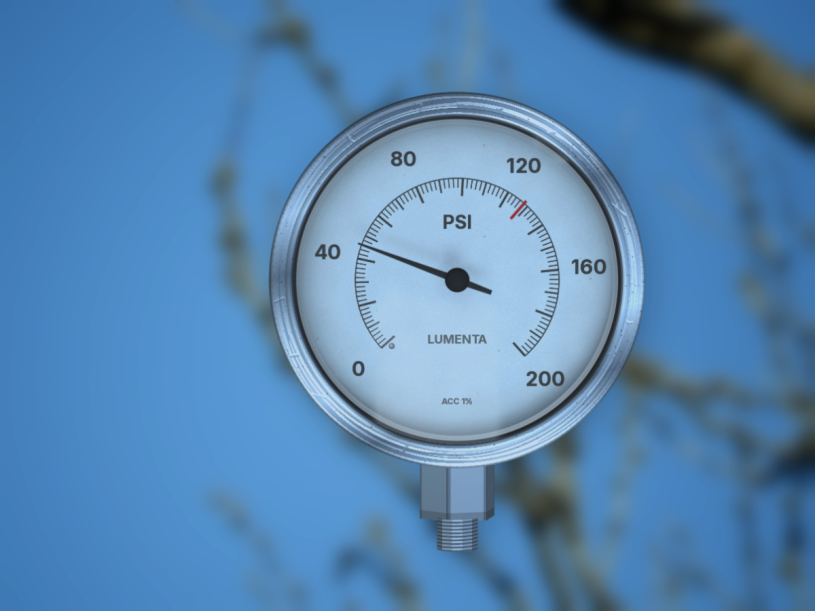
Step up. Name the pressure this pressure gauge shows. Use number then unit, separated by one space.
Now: 46 psi
